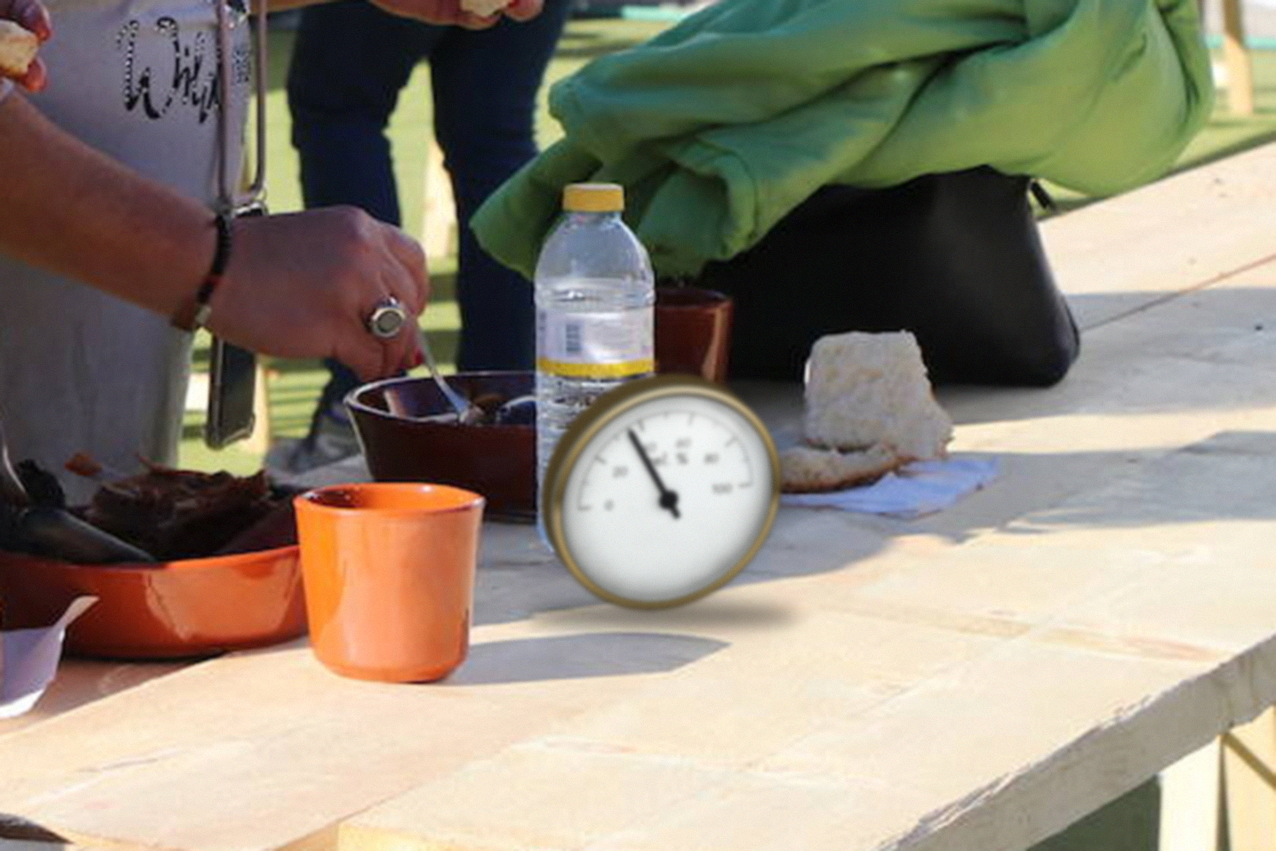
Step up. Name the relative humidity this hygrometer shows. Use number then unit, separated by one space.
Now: 35 %
